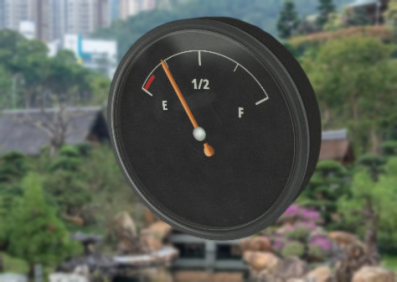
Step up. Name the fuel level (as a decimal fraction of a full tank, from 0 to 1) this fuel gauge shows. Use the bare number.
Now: 0.25
